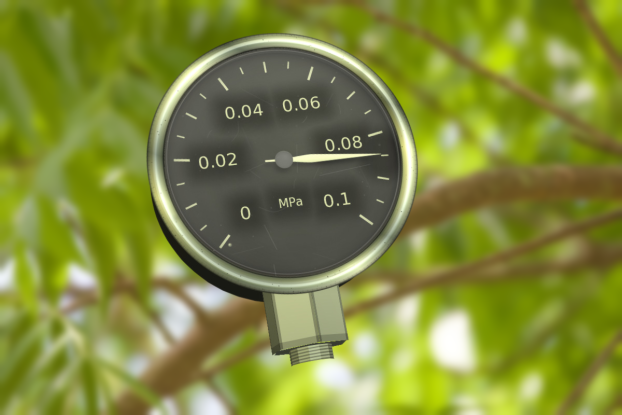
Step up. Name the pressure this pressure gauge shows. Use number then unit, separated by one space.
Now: 0.085 MPa
